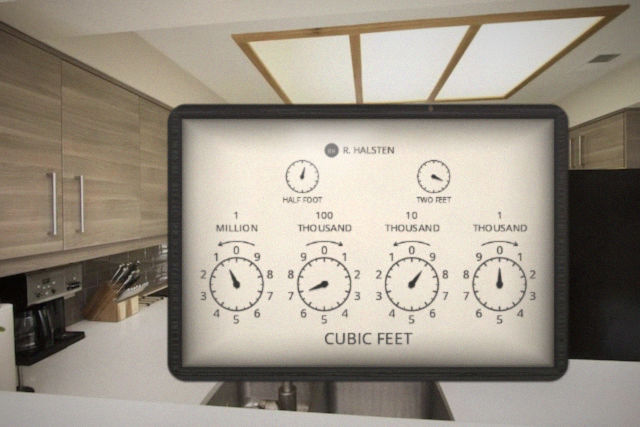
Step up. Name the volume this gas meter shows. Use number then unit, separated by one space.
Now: 69000 ft³
